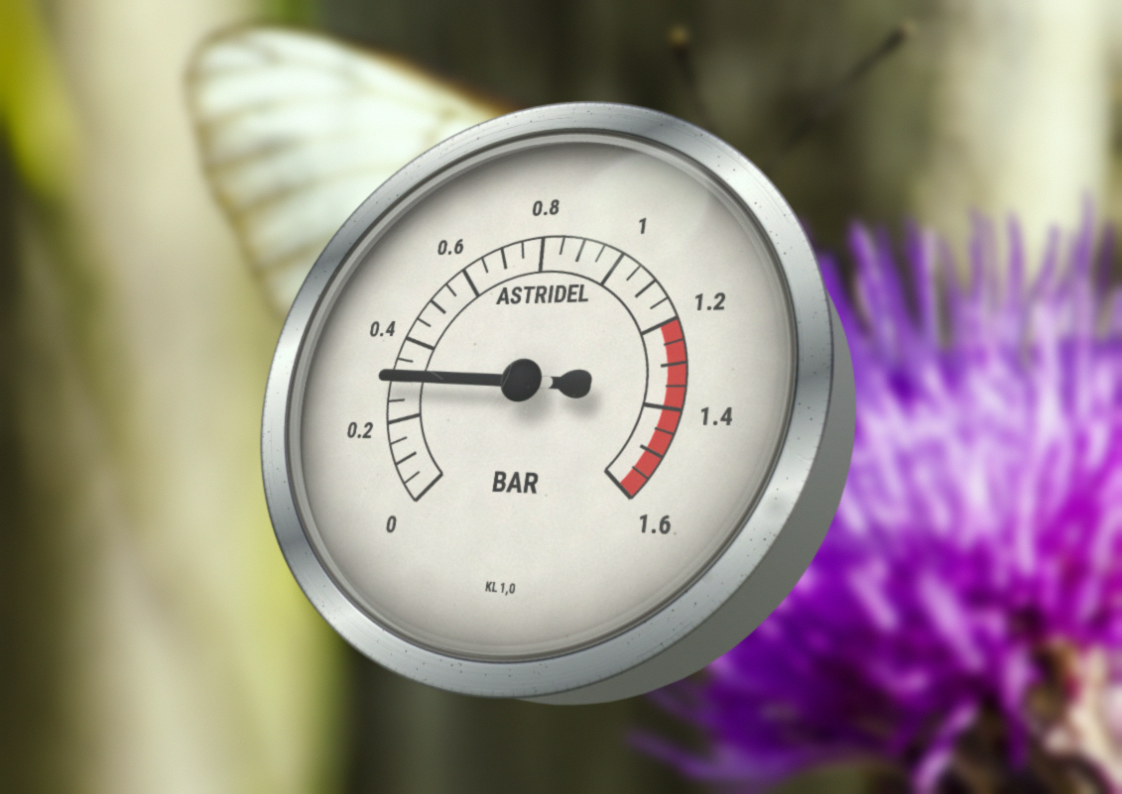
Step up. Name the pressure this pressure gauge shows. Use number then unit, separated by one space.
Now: 0.3 bar
